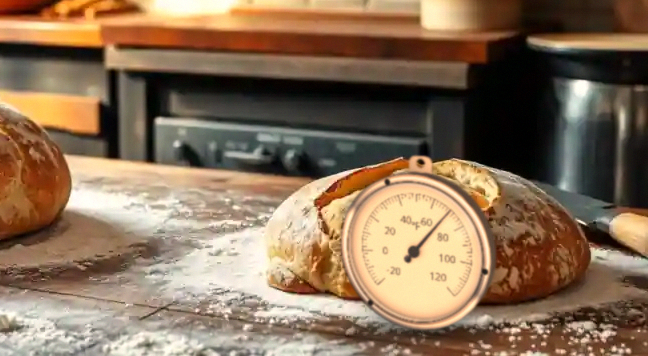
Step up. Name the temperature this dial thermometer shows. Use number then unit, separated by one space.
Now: 70 °F
